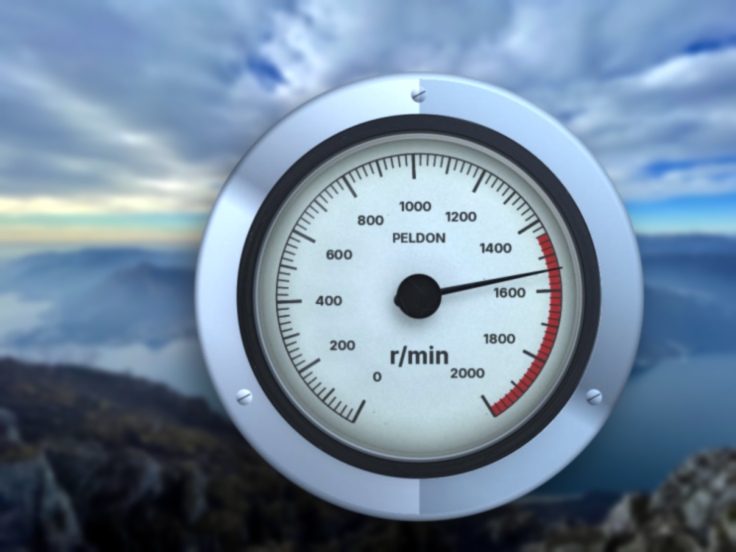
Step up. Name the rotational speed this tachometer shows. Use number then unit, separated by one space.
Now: 1540 rpm
